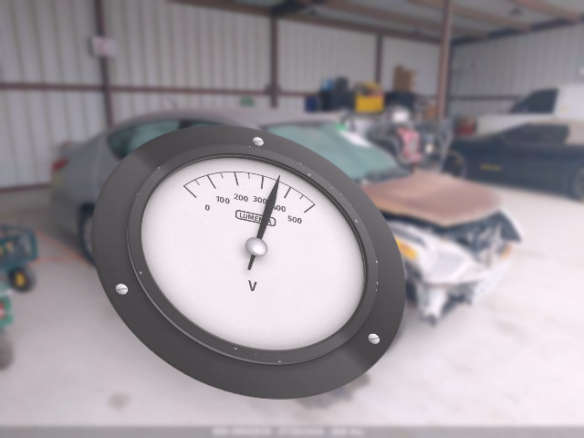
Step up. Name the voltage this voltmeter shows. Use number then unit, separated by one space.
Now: 350 V
